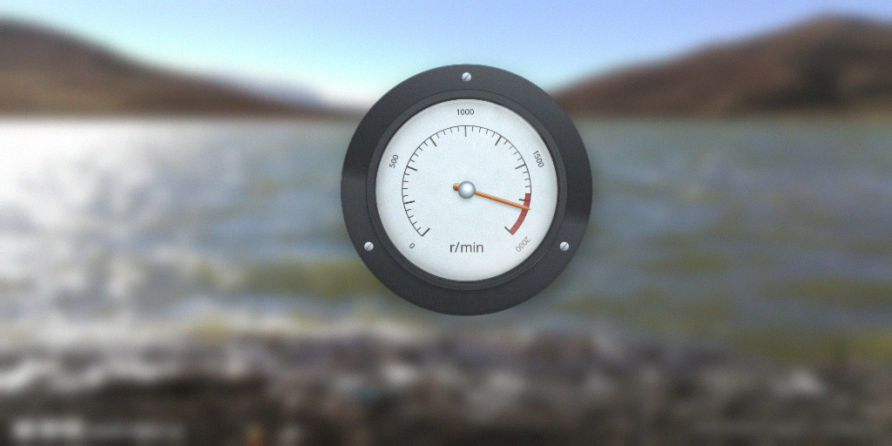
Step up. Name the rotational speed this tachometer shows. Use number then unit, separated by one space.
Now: 1800 rpm
